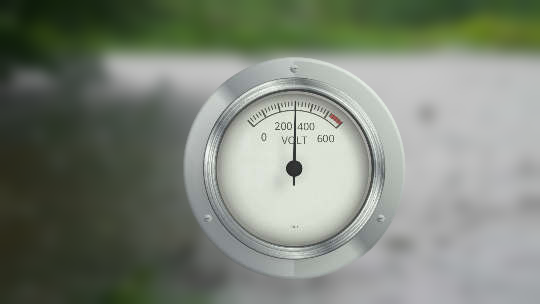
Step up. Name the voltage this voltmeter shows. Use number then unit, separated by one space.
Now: 300 V
